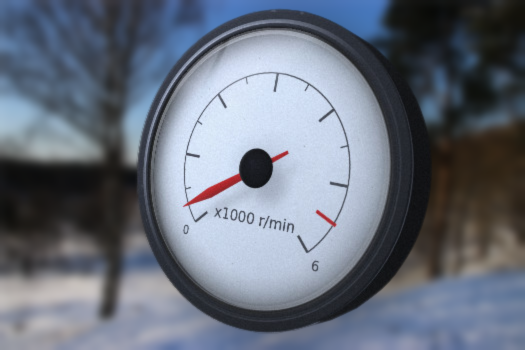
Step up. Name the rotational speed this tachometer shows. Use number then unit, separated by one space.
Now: 250 rpm
